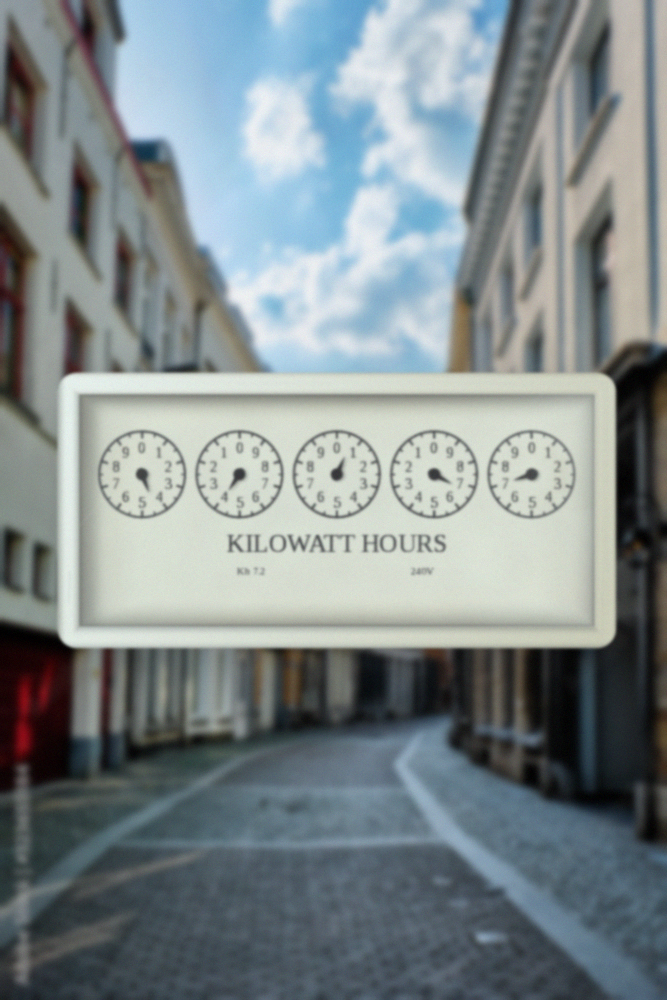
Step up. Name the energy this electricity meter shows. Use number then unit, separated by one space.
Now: 44067 kWh
